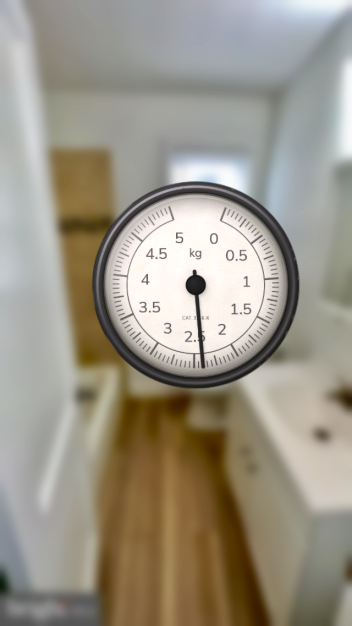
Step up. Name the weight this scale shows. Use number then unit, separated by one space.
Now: 2.4 kg
